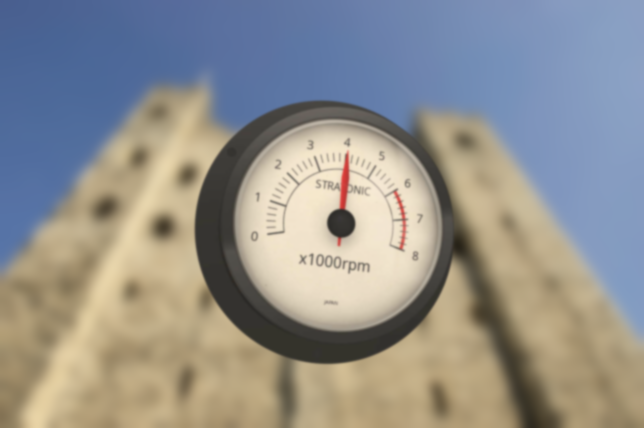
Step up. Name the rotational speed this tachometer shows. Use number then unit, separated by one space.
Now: 4000 rpm
